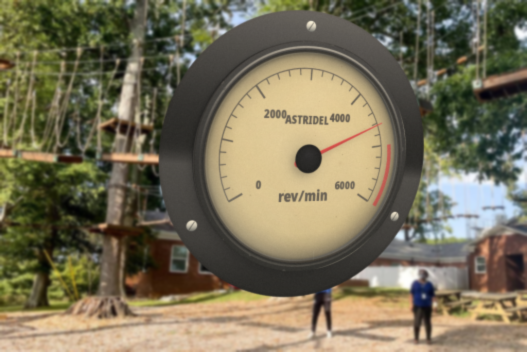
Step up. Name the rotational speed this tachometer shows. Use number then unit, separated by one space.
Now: 4600 rpm
